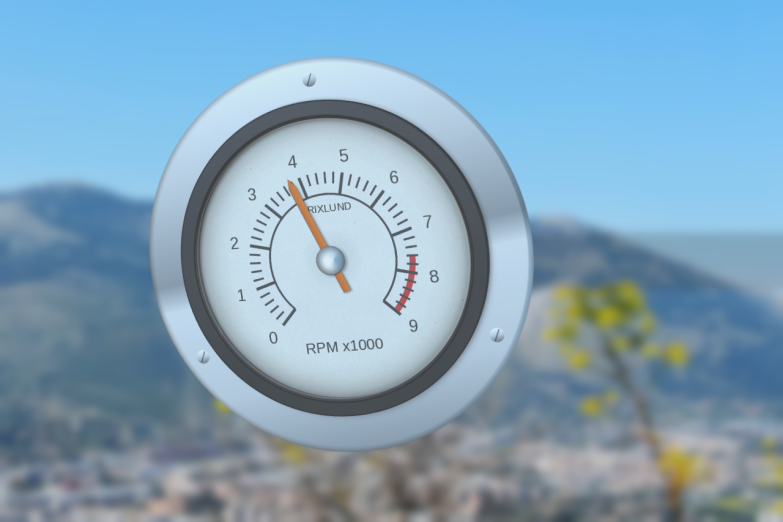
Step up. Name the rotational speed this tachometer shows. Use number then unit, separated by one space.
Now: 3800 rpm
